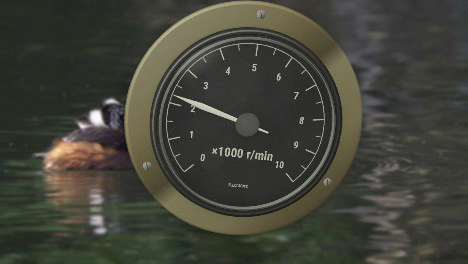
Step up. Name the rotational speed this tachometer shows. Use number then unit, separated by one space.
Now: 2250 rpm
